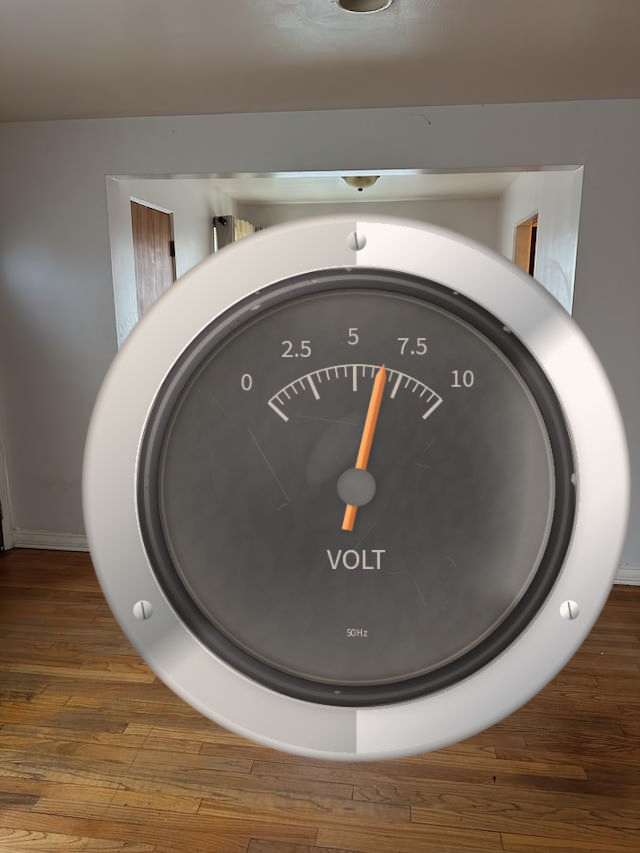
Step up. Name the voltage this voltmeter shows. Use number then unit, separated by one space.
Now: 6.5 V
